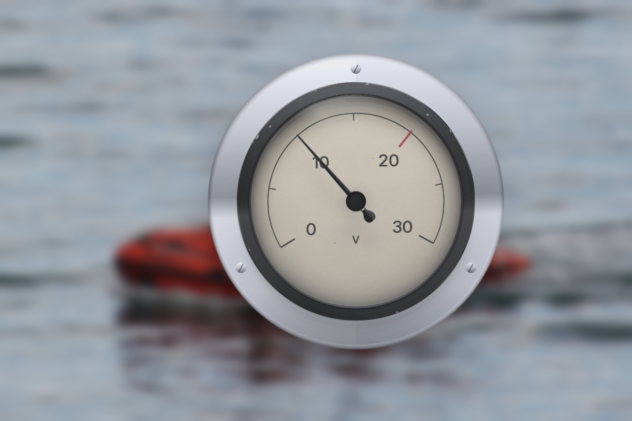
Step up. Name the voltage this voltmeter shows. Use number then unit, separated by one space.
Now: 10 V
